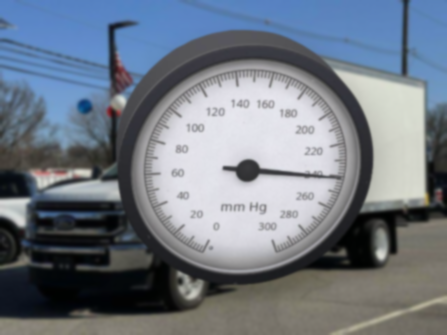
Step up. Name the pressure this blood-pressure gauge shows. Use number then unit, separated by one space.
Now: 240 mmHg
